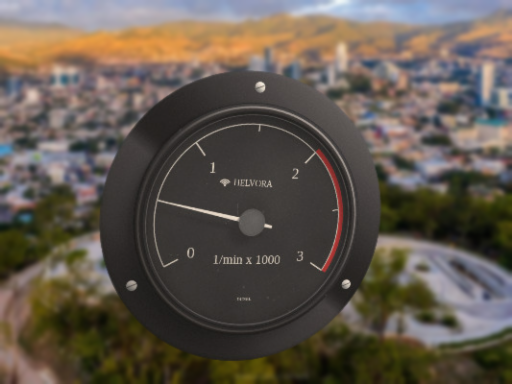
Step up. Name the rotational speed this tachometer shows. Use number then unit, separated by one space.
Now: 500 rpm
